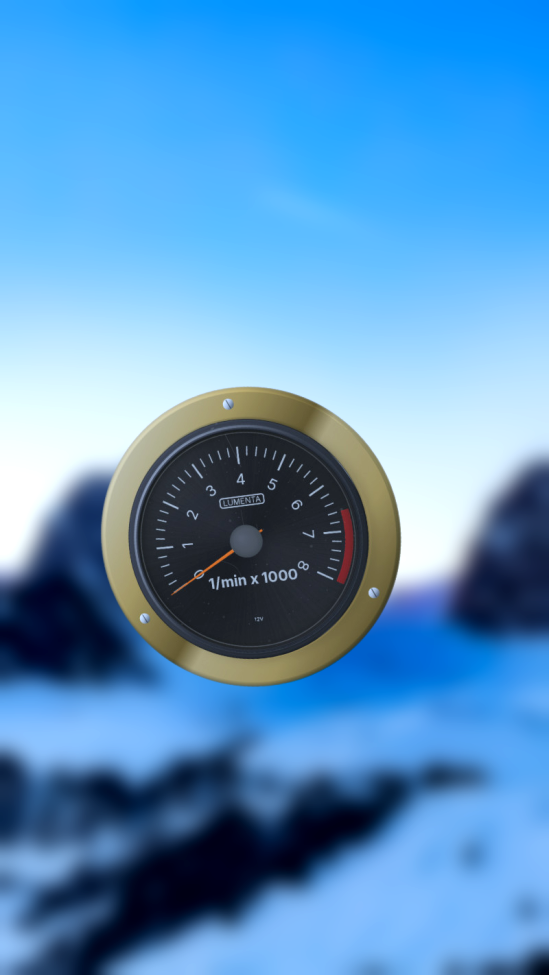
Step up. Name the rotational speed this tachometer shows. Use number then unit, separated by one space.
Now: 0 rpm
